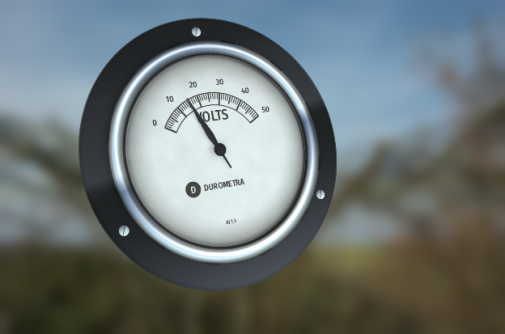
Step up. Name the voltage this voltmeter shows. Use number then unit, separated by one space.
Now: 15 V
